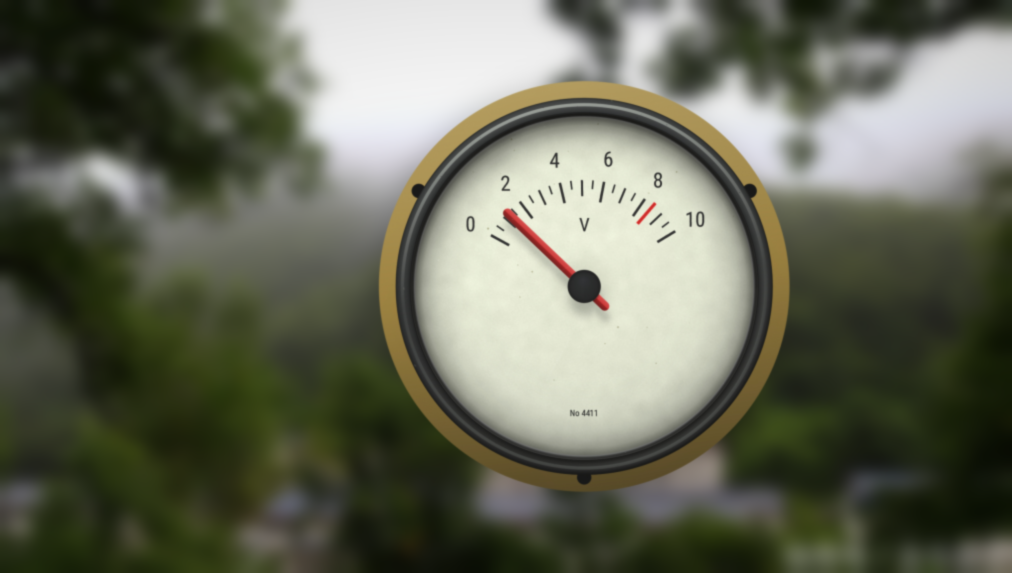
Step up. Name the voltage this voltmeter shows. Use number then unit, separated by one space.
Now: 1.25 V
